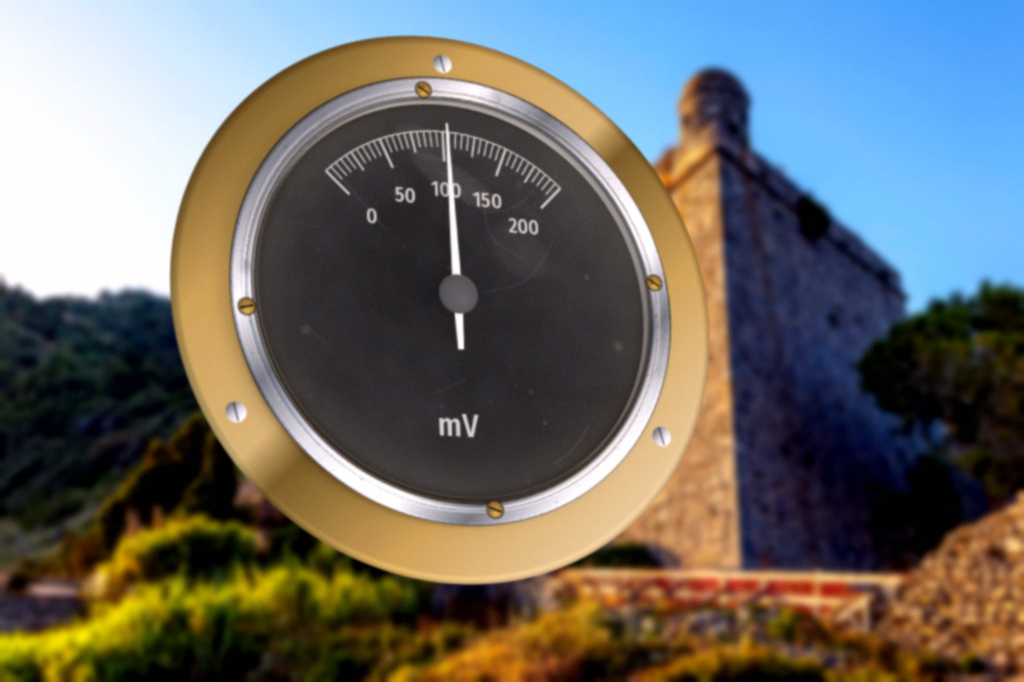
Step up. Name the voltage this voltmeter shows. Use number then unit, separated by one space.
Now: 100 mV
